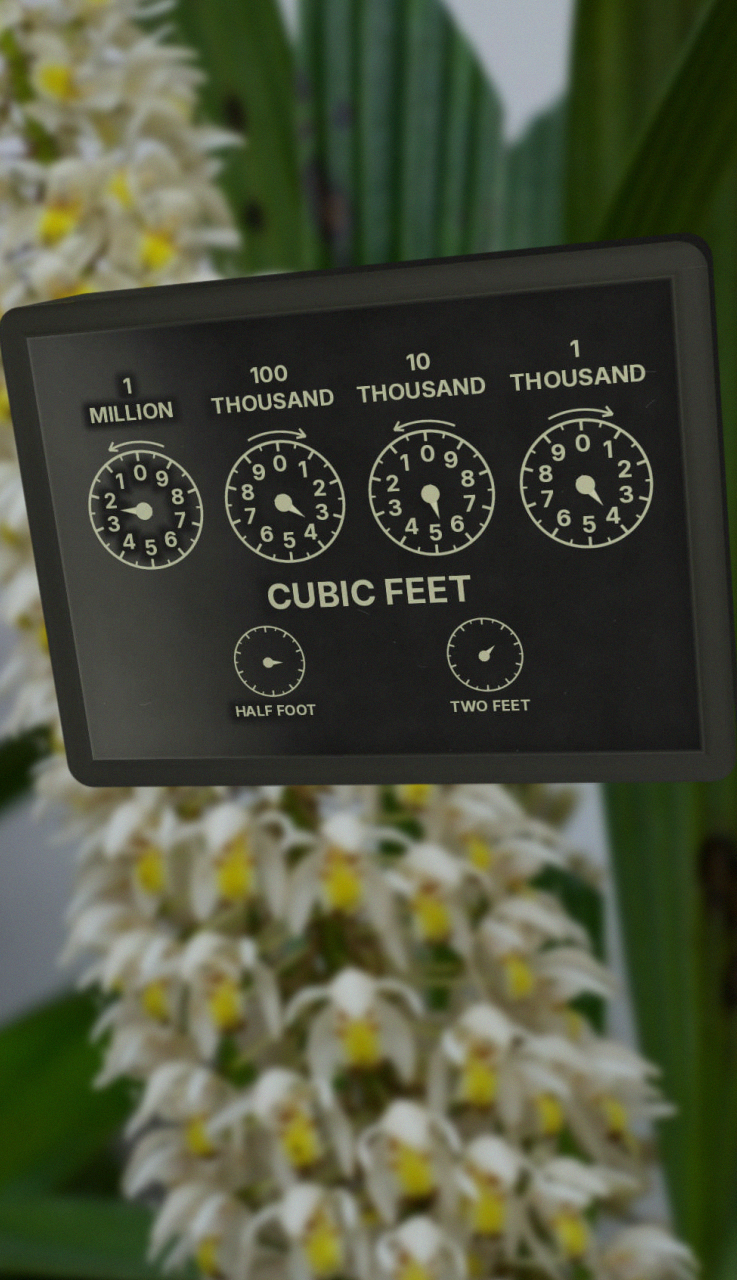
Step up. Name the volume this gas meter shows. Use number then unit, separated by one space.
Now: 235400 ft³
